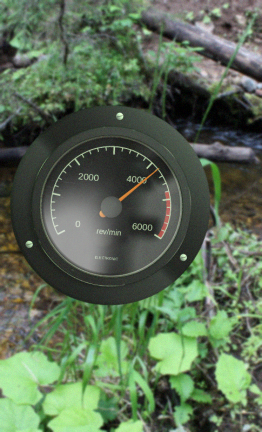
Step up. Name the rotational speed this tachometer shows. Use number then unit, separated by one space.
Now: 4200 rpm
